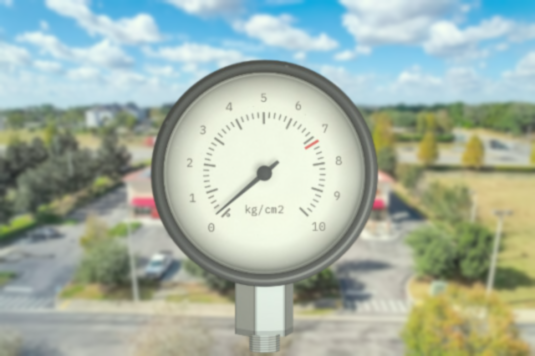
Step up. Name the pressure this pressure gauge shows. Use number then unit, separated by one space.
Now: 0.2 kg/cm²
